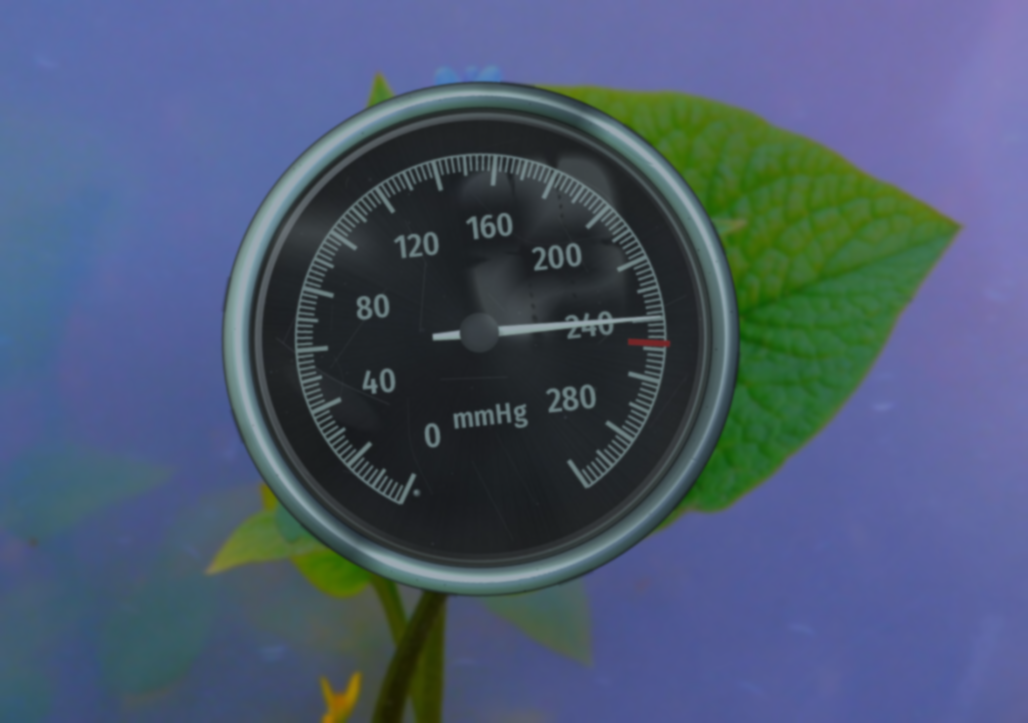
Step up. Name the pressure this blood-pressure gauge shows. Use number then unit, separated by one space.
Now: 240 mmHg
